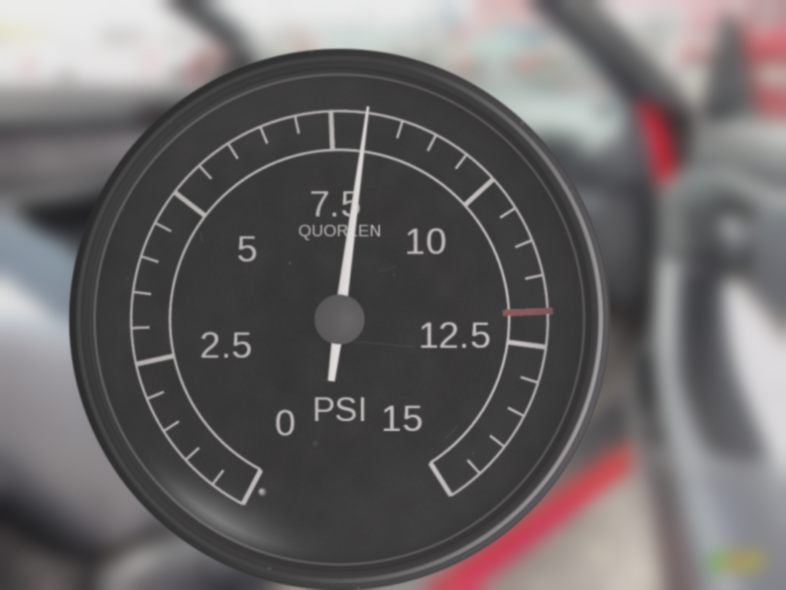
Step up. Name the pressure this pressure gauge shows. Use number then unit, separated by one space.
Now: 8 psi
